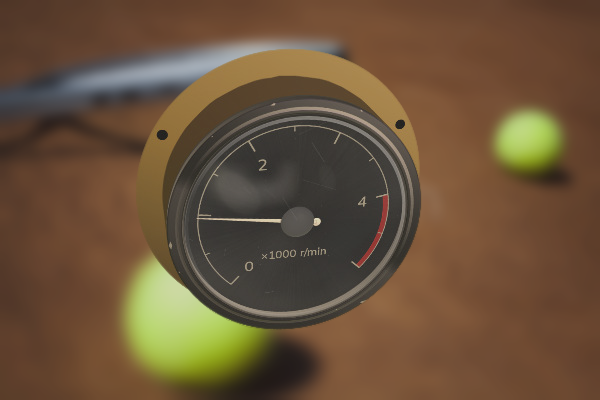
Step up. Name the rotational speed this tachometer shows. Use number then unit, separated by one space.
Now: 1000 rpm
